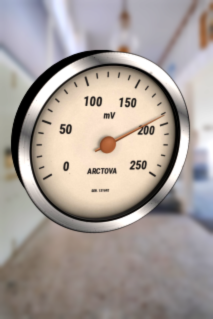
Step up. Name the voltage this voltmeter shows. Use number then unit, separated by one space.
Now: 190 mV
